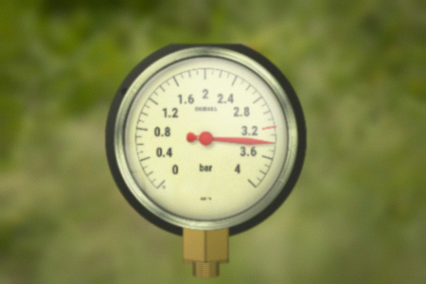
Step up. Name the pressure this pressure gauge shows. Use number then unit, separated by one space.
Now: 3.4 bar
